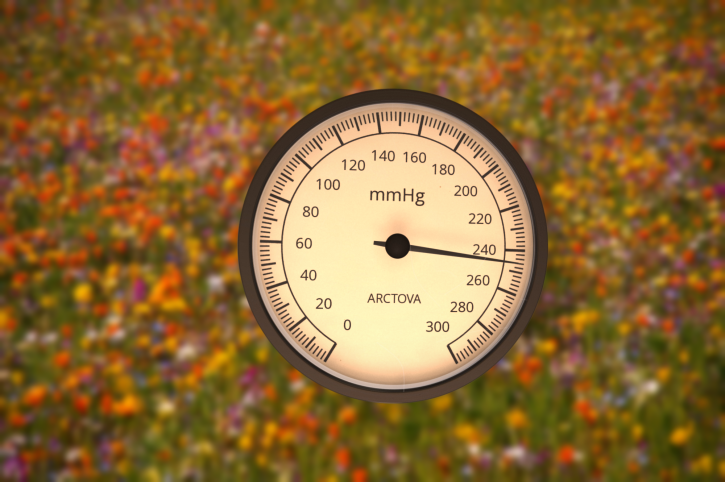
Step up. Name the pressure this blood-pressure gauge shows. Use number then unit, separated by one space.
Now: 246 mmHg
